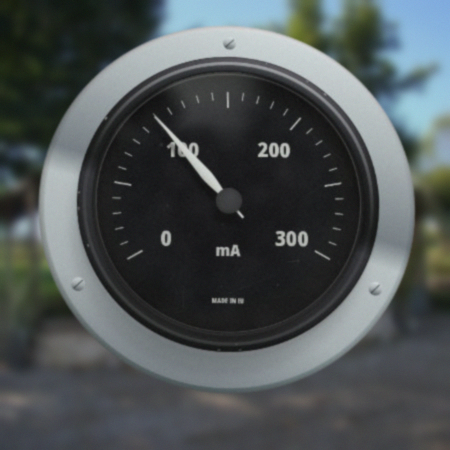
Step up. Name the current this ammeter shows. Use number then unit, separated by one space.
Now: 100 mA
